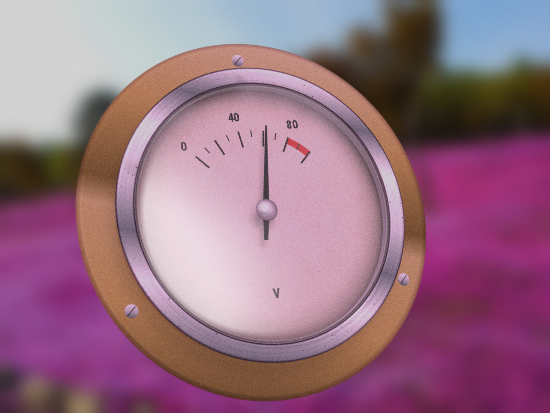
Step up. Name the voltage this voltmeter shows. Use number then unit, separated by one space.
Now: 60 V
